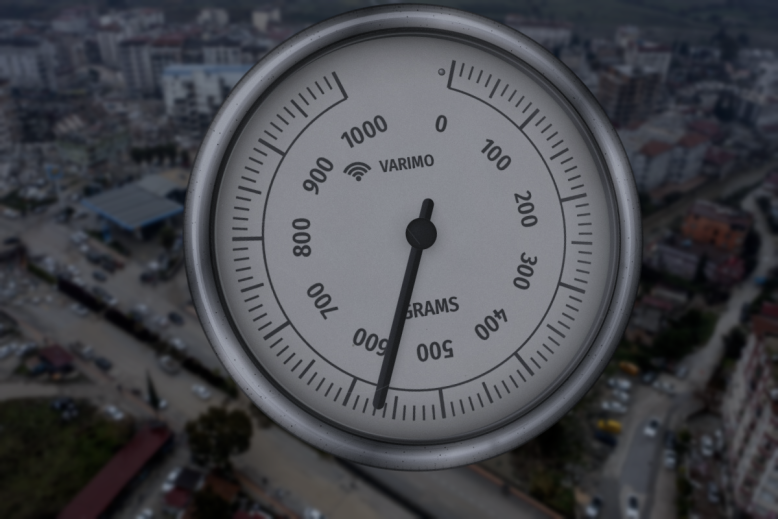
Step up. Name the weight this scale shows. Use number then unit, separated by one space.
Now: 570 g
